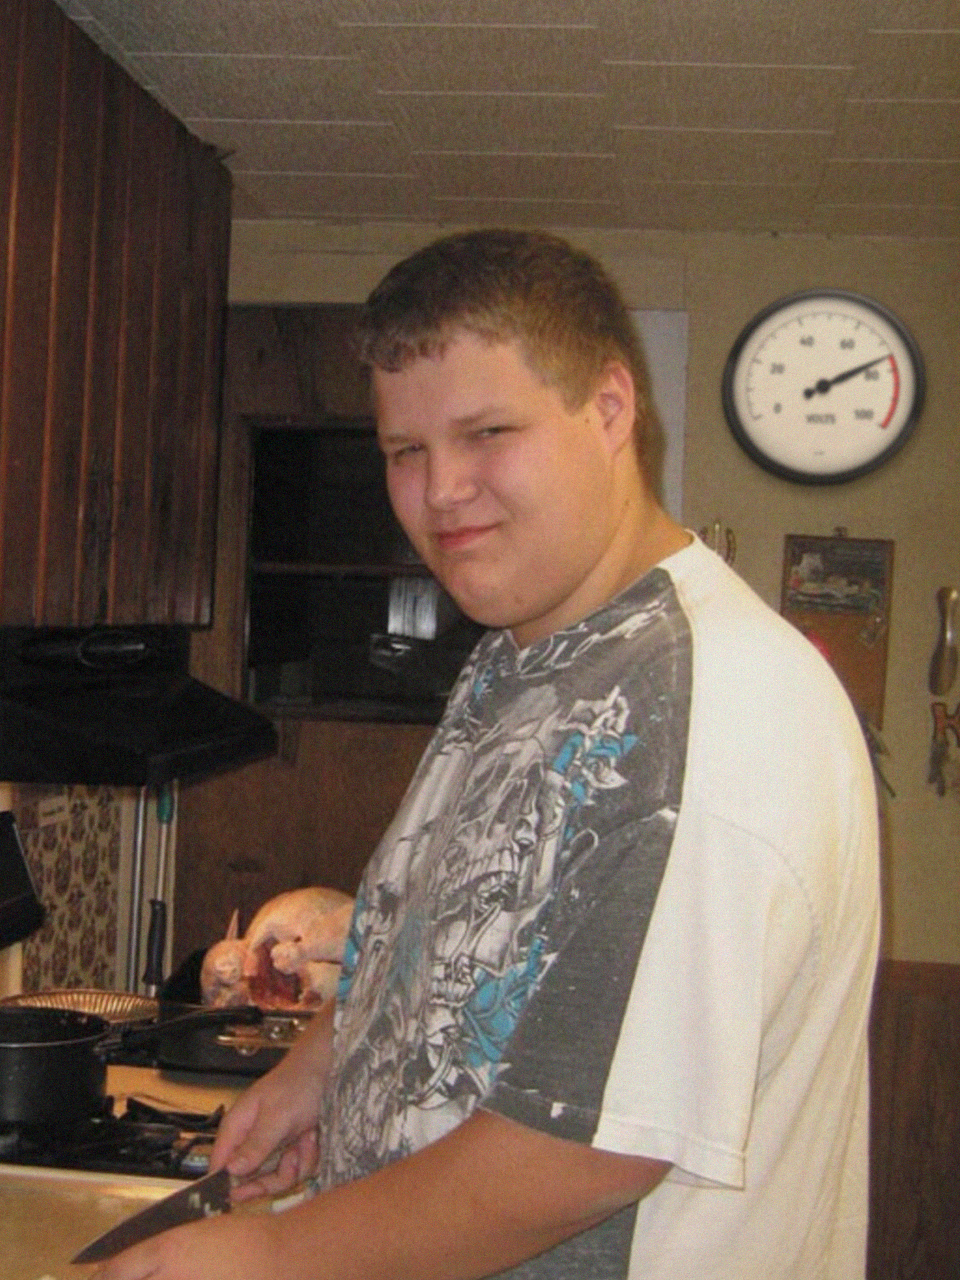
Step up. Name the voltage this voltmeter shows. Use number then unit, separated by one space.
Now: 75 V
